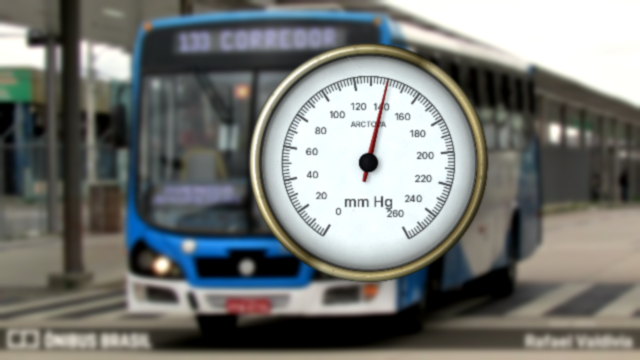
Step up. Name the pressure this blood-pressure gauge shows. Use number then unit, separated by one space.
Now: 140 mmHg
